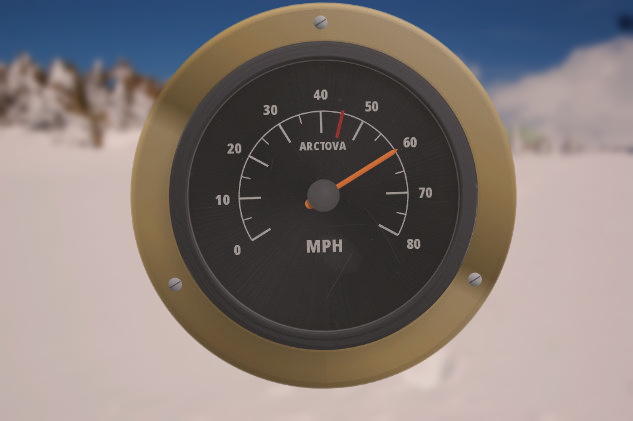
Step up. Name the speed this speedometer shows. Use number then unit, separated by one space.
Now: 60 mph
